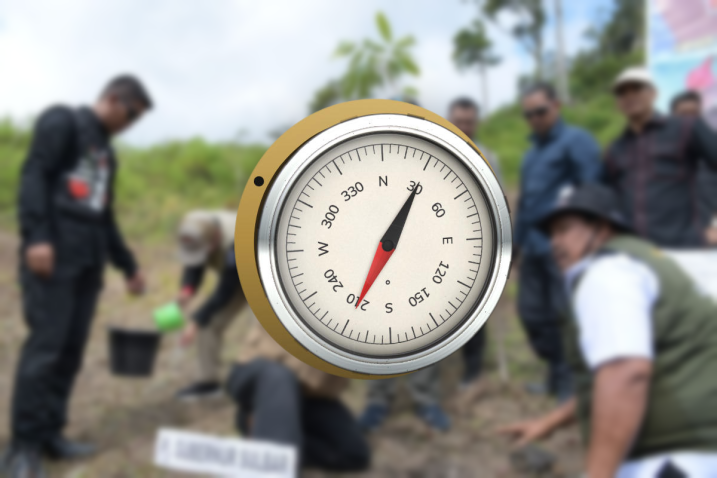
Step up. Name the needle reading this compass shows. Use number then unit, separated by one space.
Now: 210 °
